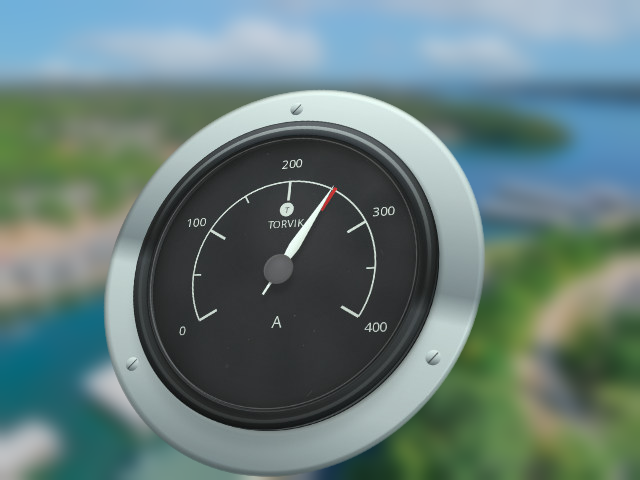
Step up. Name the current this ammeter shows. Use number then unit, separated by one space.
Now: 250 A
